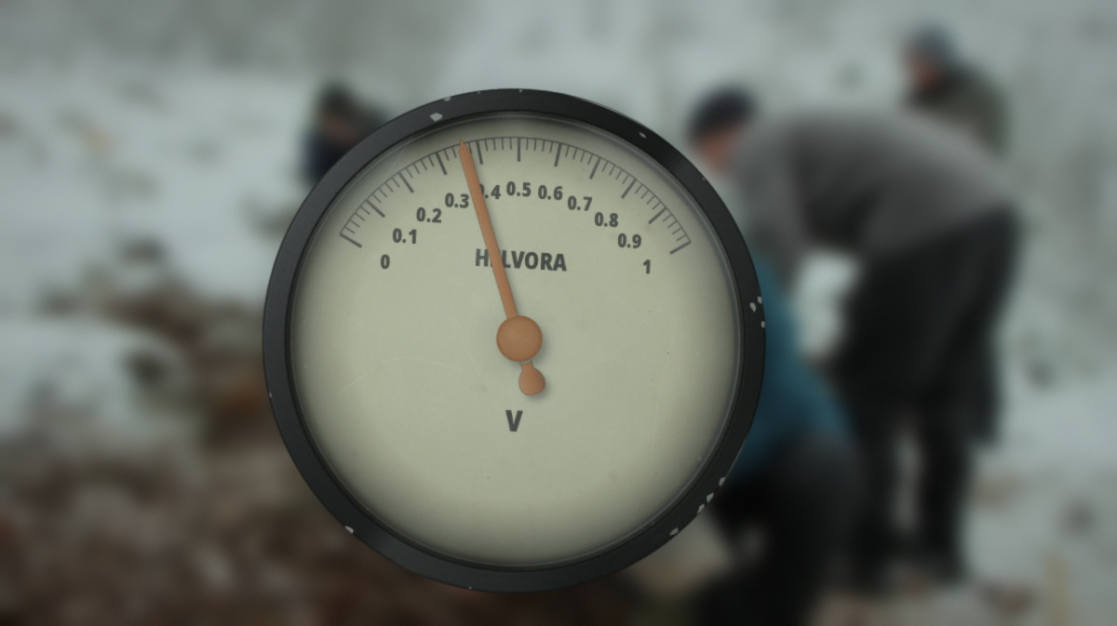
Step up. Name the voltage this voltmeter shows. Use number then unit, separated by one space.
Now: 0.36 V
